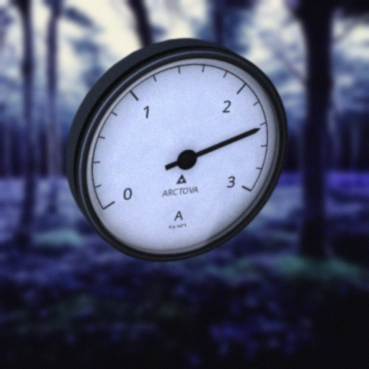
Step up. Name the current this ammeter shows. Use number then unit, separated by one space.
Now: 2.4 A
